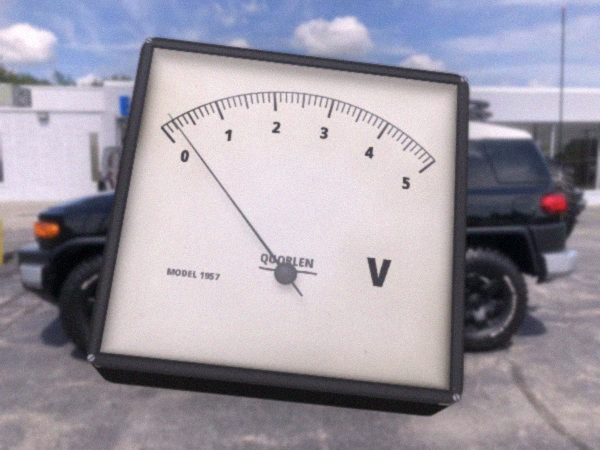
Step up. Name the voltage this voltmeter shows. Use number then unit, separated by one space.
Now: 0.2 V
